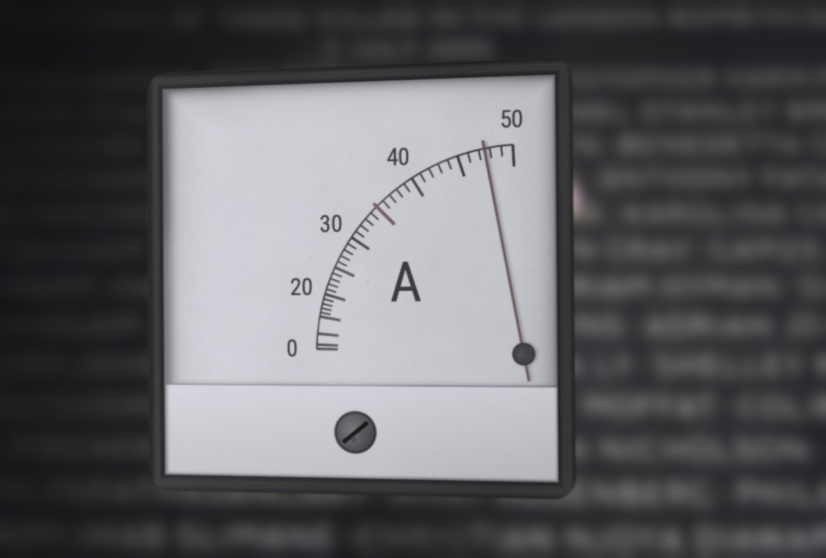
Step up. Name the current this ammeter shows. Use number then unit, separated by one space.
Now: 47.5 A
